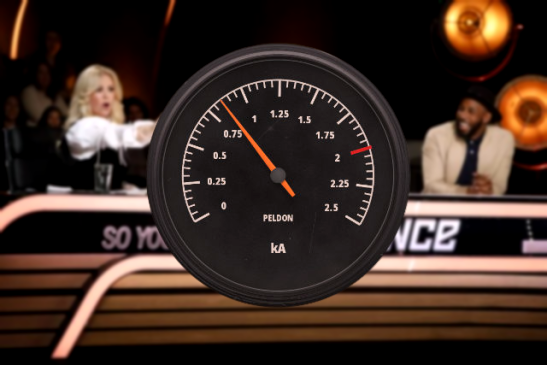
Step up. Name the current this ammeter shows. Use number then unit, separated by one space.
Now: 0.85 kA
